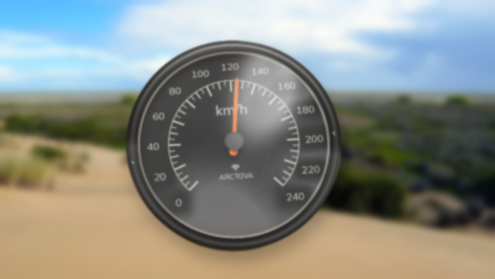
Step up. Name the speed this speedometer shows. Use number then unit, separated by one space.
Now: 125 km/h
